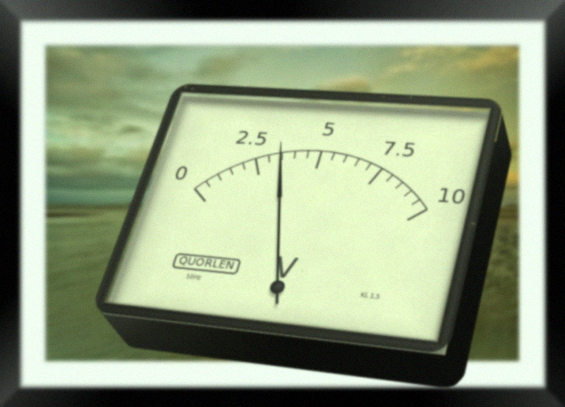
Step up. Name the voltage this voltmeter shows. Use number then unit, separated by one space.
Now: 3.5 V
